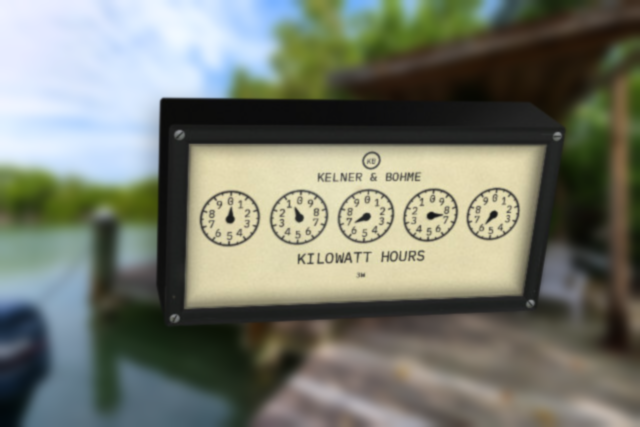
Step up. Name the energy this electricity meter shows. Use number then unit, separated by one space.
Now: 676 kWh
